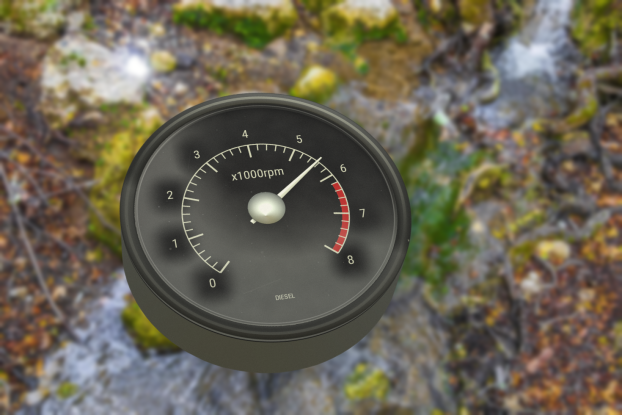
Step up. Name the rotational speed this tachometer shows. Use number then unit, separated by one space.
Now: 5600 rpm
